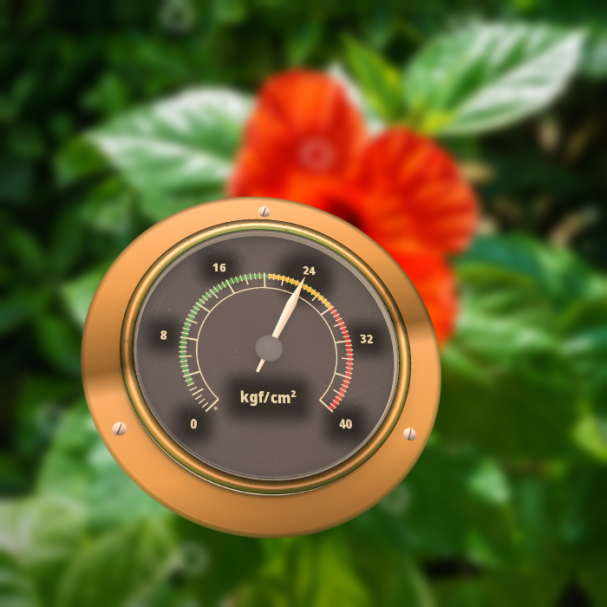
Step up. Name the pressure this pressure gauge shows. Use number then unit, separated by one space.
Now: 24 kg/cm²
